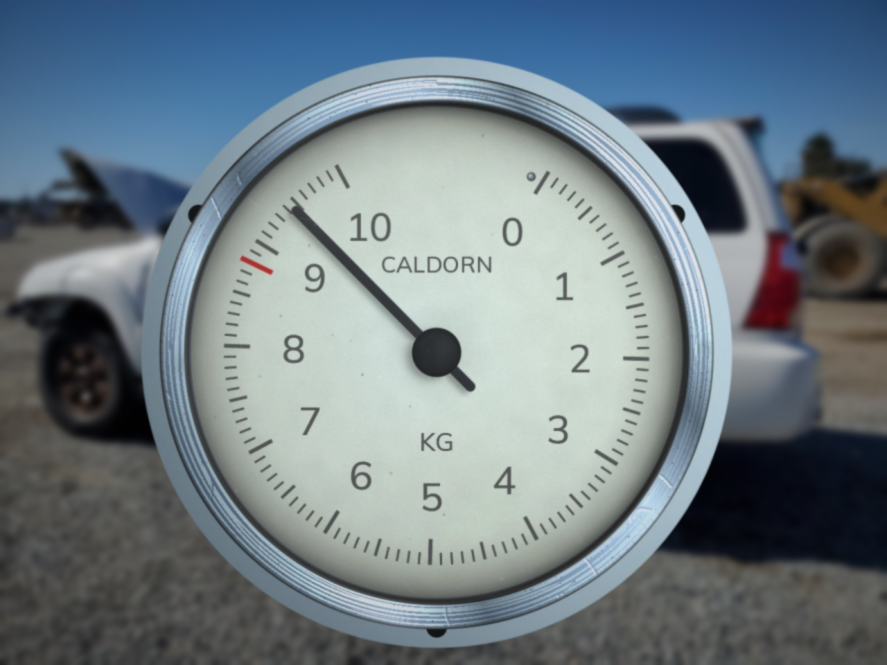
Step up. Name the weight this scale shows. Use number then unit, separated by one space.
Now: 9.45 kg
